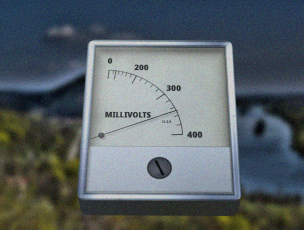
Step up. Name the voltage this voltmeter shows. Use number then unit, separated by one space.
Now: 350 mV
